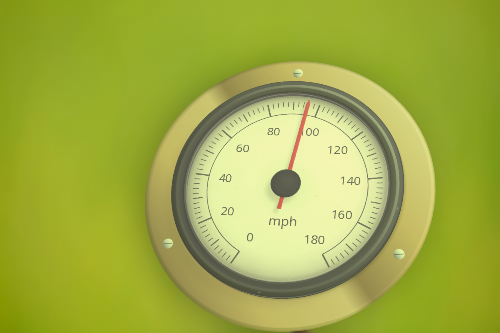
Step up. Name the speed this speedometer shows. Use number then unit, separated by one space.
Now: 96 mph
